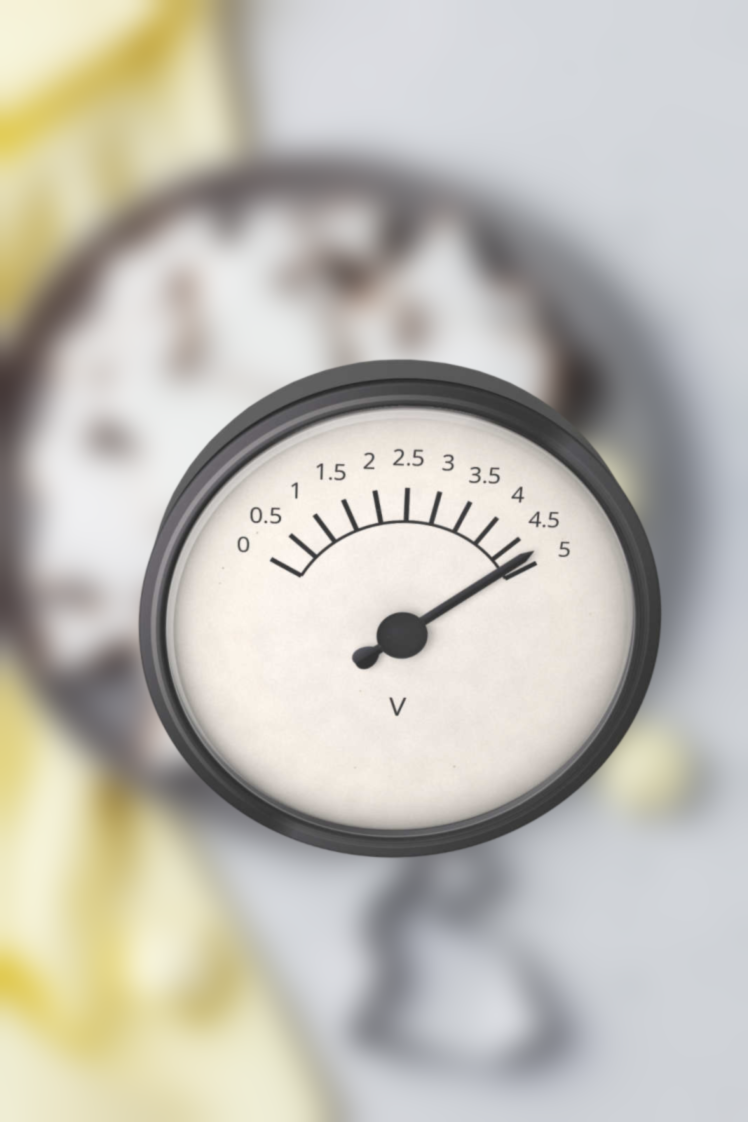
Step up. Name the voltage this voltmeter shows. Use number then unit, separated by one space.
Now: 4.75 V
